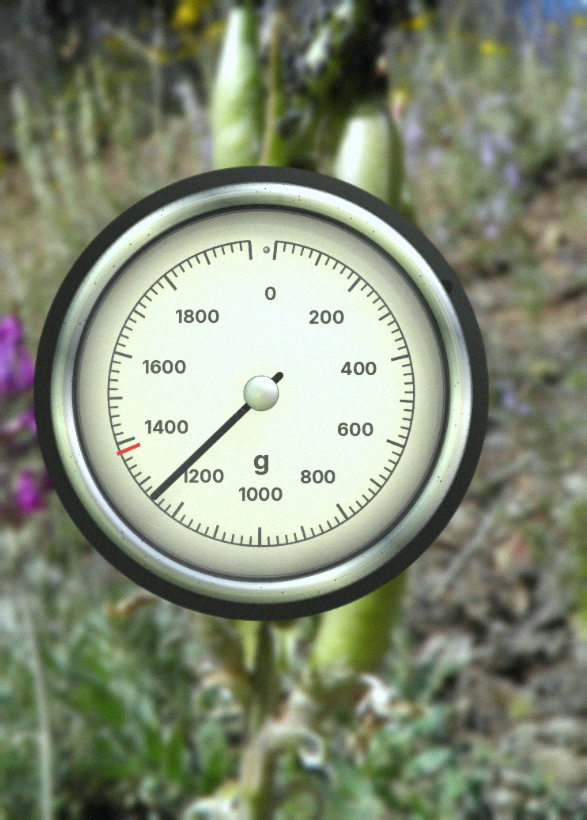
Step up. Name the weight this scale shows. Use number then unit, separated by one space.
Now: 1260 g
